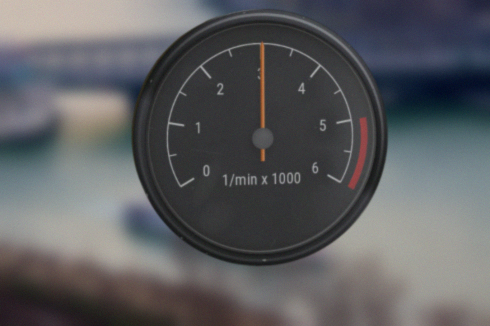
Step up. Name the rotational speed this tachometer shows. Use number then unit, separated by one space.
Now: 3000 rpm
